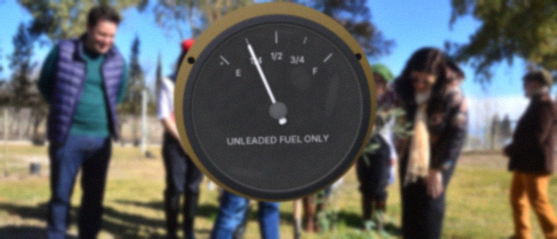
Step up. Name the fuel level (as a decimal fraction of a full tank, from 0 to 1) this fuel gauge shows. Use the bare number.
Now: 0.25
